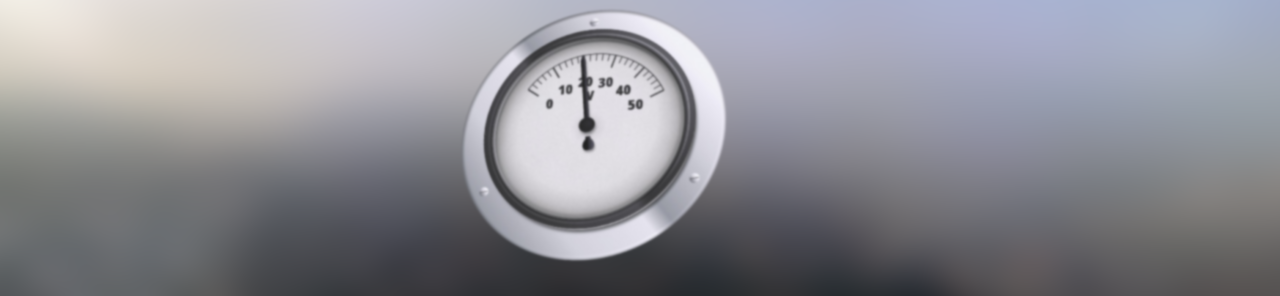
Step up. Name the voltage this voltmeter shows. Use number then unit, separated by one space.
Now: 20 V
